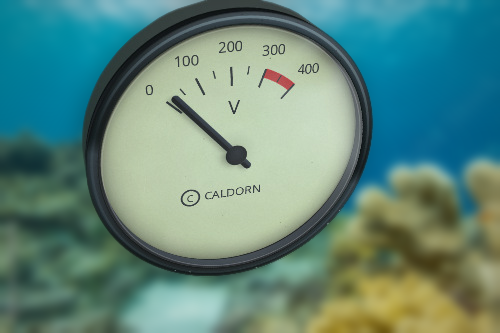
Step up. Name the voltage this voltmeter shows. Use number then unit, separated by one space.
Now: 25 V
